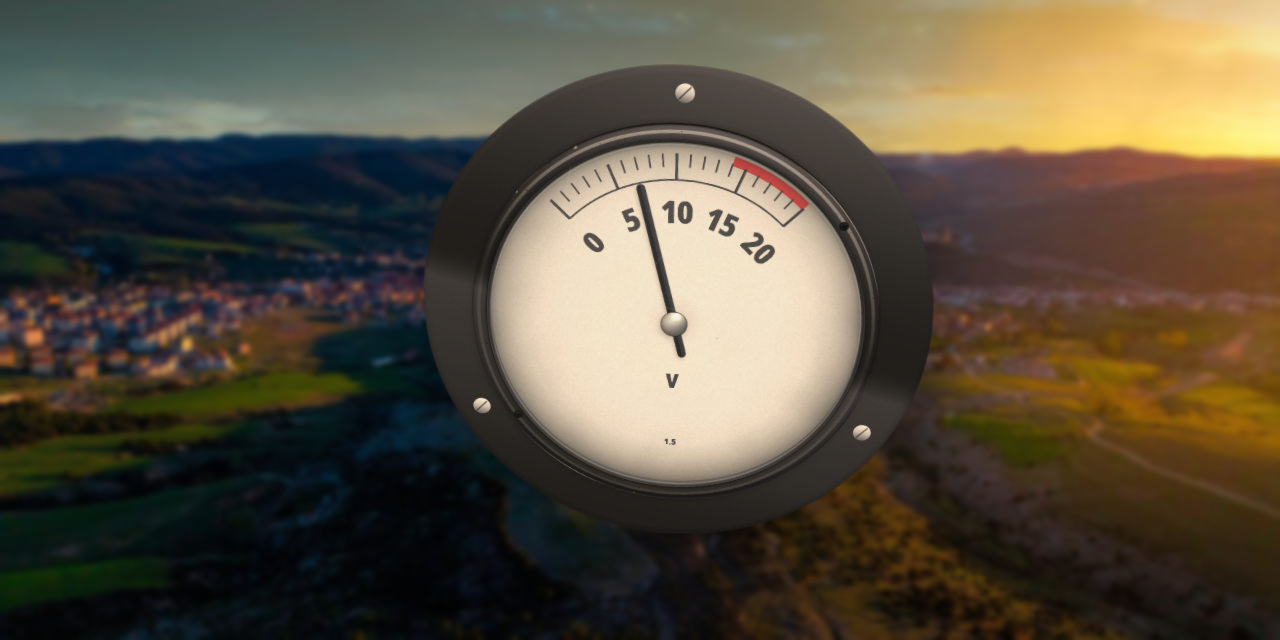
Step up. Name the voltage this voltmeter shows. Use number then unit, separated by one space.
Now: 7 V
